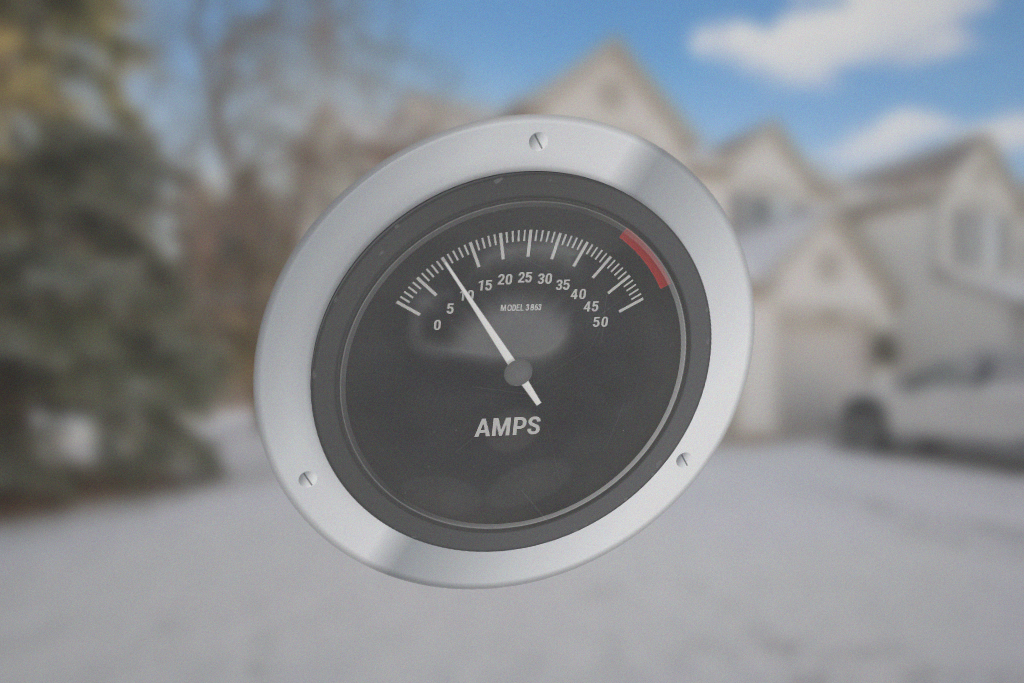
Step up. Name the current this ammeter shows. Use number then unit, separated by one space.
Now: 10 A
